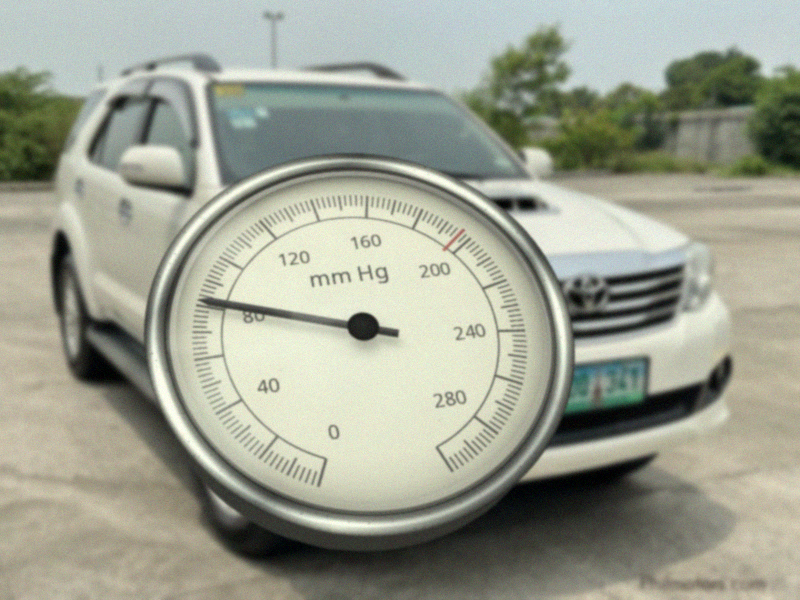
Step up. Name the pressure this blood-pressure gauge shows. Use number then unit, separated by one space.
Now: 80 mmHg
